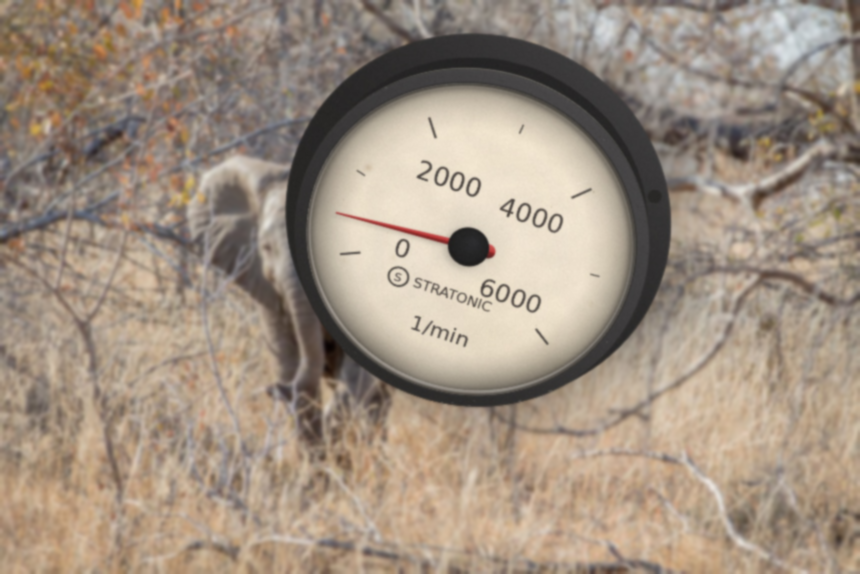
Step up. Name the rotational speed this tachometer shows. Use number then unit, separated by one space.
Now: 500 rpm
